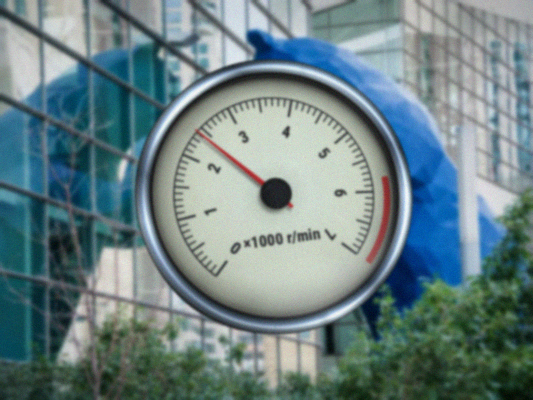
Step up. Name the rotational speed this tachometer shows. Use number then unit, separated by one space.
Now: 2400 rpm
